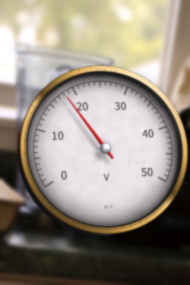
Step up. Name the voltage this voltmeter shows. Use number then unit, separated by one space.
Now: 18 V
